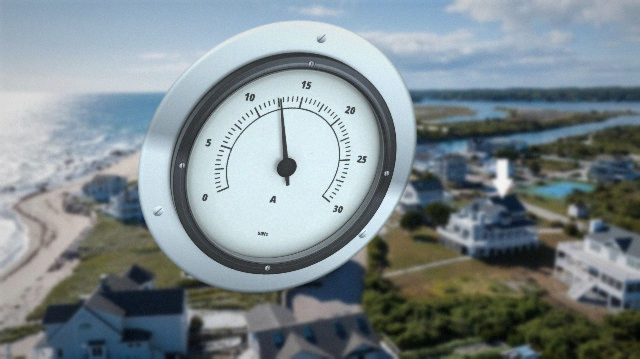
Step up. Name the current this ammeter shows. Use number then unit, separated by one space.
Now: 12.5 A
